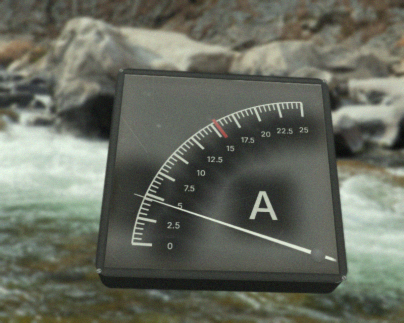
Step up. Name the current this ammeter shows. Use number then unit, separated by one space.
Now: 4.5 A
